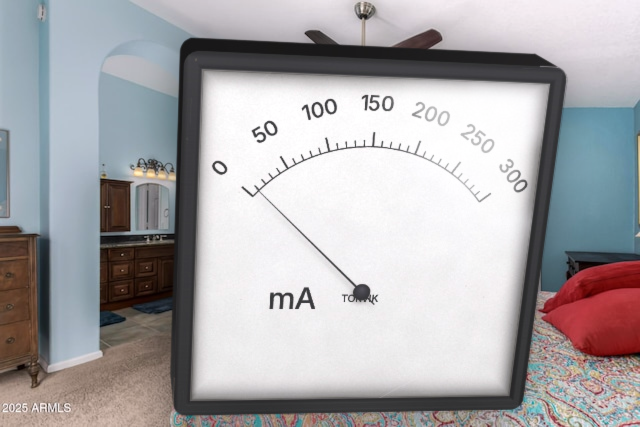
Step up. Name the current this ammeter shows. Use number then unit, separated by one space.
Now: 10 mA
